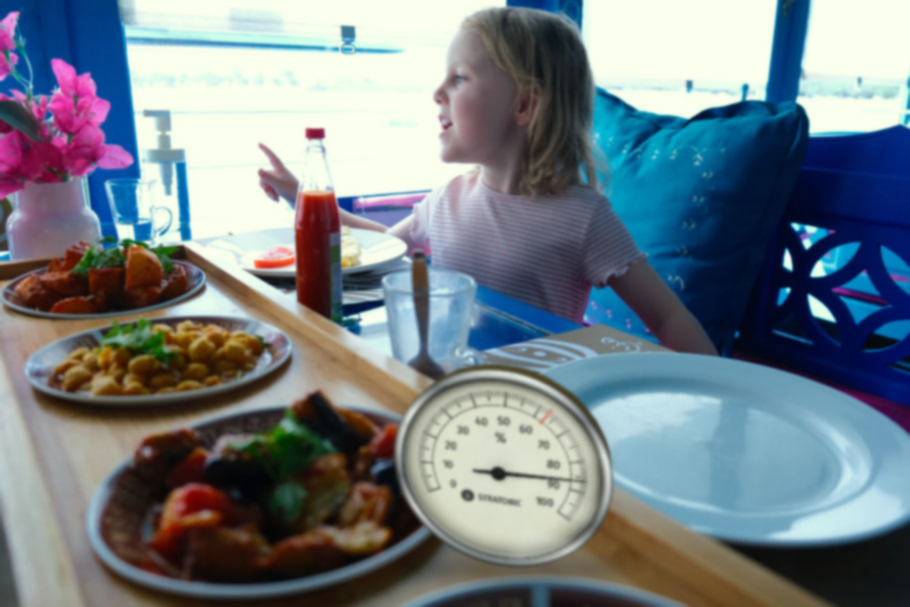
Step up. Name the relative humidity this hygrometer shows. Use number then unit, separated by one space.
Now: 85 %
